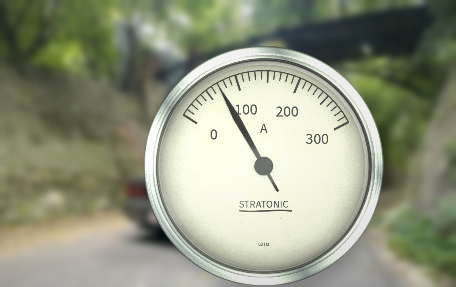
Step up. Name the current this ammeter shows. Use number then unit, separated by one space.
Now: 70 A
